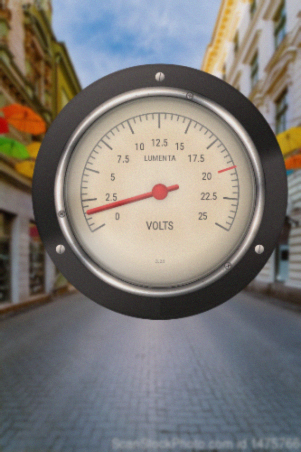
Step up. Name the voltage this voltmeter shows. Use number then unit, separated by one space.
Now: 1.5 V
